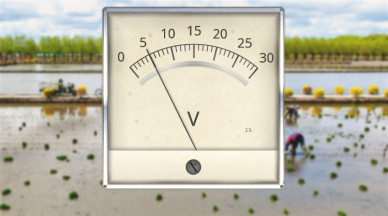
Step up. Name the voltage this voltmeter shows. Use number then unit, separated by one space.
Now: 5 V
